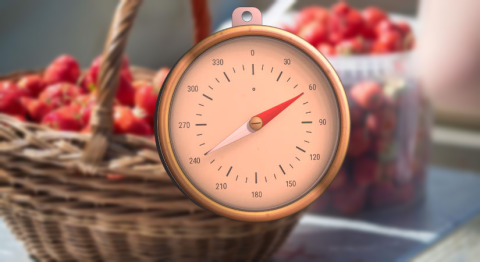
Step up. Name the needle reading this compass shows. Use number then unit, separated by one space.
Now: 60 °
